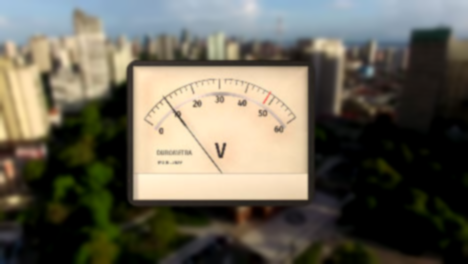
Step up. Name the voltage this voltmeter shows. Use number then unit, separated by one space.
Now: 10 V
